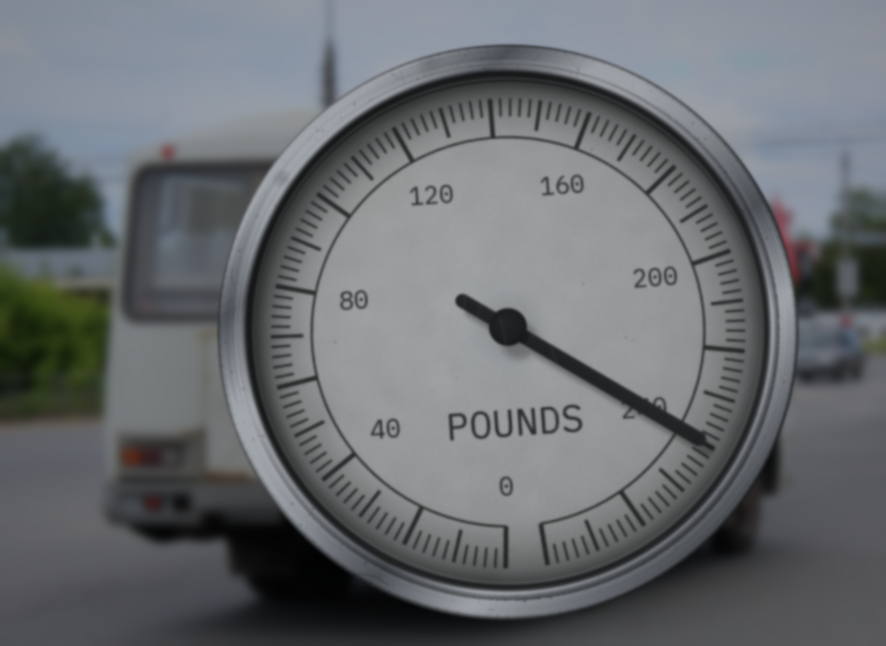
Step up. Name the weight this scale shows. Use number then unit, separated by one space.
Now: 240 lb
